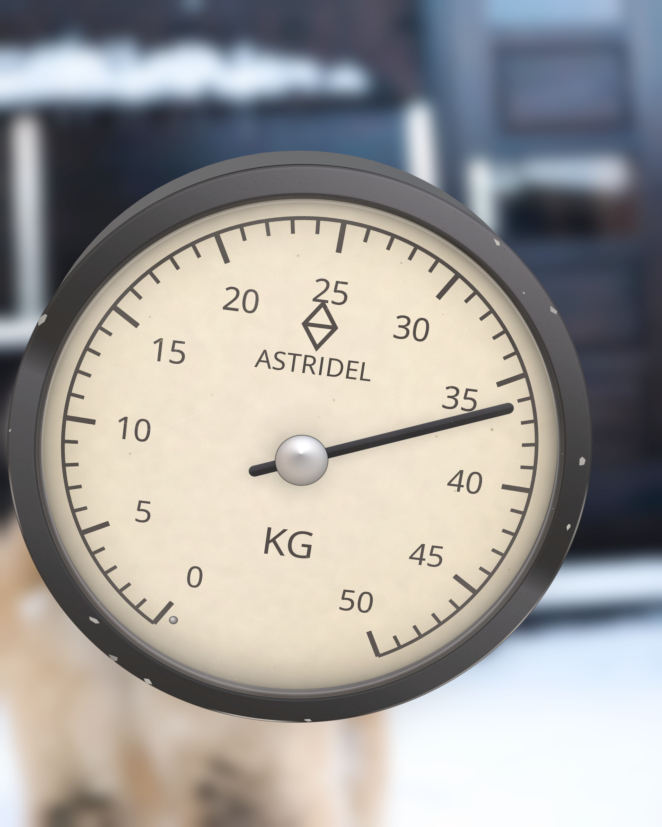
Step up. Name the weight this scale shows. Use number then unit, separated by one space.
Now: 36 kg
